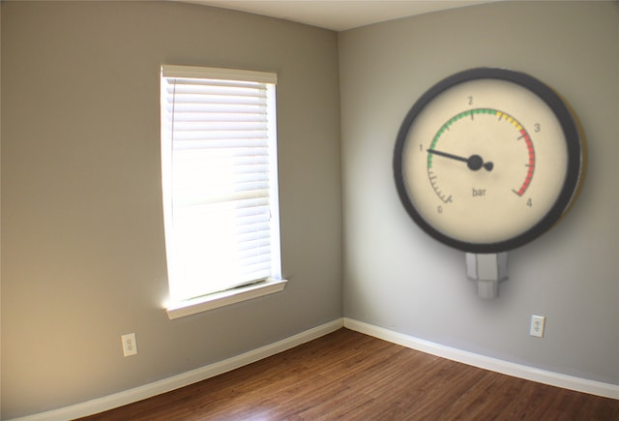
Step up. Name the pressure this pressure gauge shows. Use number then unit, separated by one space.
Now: 1 bar
